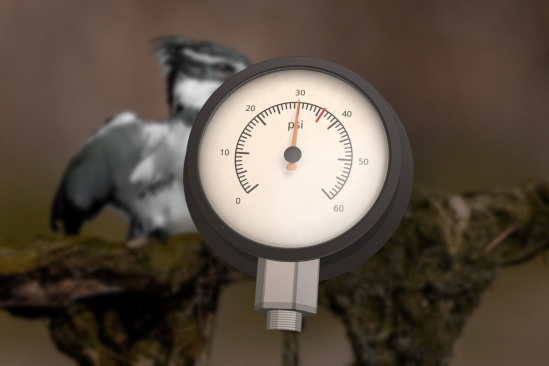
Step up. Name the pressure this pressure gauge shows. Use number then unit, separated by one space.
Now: 30 psi
